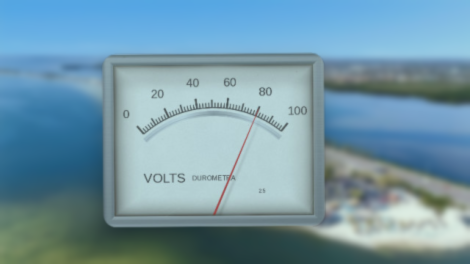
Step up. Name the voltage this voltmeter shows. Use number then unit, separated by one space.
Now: 80 V
